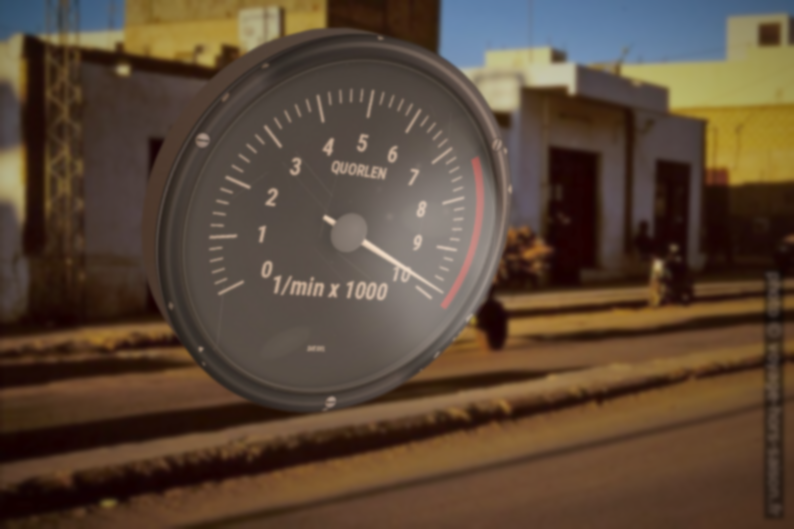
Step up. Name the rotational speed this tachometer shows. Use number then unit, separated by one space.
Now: 9800 rpm
